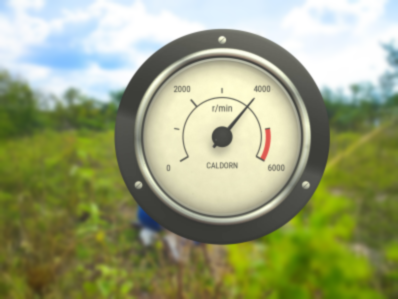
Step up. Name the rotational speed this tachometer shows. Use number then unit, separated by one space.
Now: 4000 rpm
